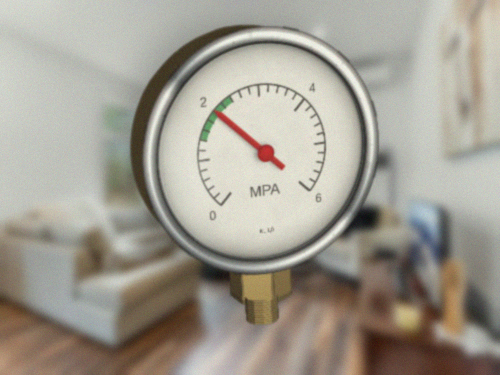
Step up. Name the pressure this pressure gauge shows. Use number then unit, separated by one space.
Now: 2 MPa
